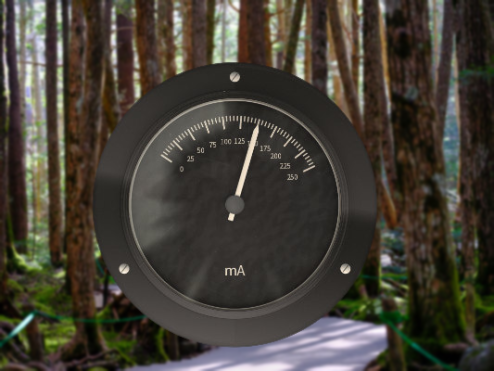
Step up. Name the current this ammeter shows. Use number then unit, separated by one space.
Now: 150 mA
